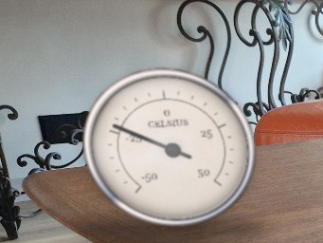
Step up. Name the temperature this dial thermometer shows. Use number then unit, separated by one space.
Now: -22.5 °C
